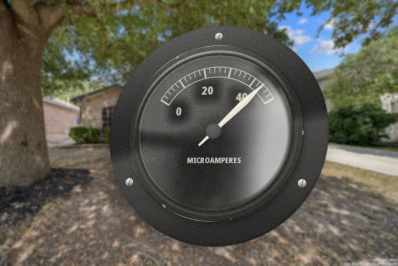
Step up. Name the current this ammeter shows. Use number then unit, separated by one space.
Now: 44 µA
